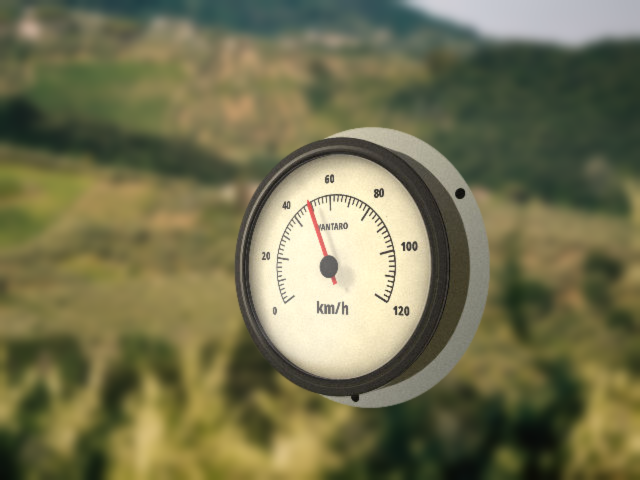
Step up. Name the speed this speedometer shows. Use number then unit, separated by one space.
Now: 50 km/h
